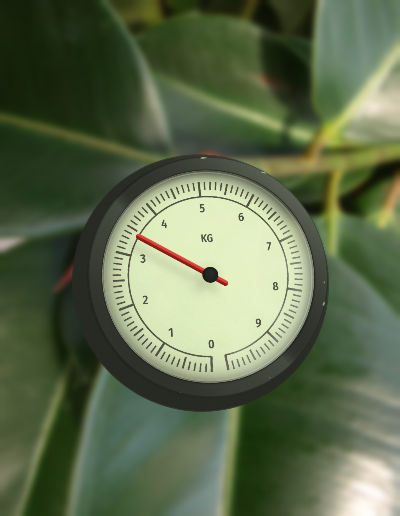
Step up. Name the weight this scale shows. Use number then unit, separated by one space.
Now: 3.4 kg
